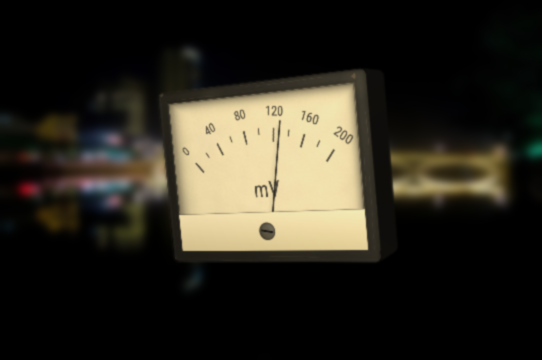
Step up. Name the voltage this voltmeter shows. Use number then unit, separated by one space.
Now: 130 mV
